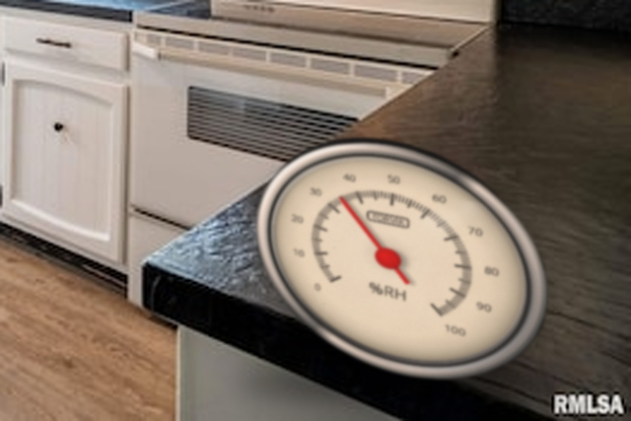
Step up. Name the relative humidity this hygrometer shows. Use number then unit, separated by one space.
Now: 35 %
